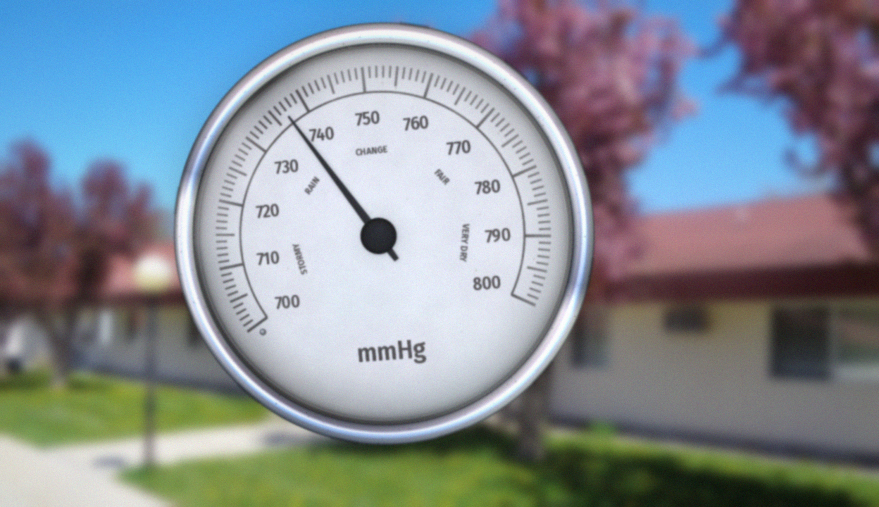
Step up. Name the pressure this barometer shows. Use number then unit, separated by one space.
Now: 737 mmHg
